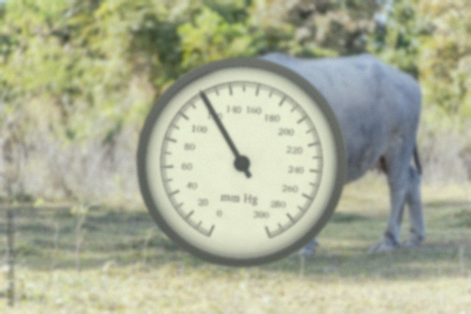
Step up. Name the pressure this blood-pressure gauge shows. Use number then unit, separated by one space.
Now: 120 mmHg
